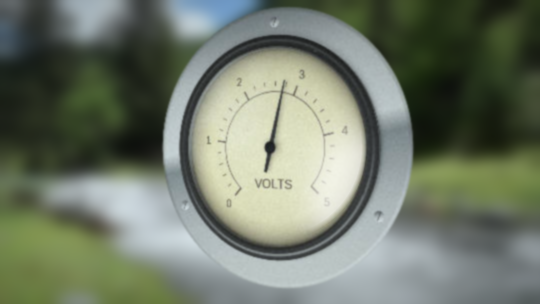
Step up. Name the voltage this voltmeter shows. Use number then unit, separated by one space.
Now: 2.8 V
